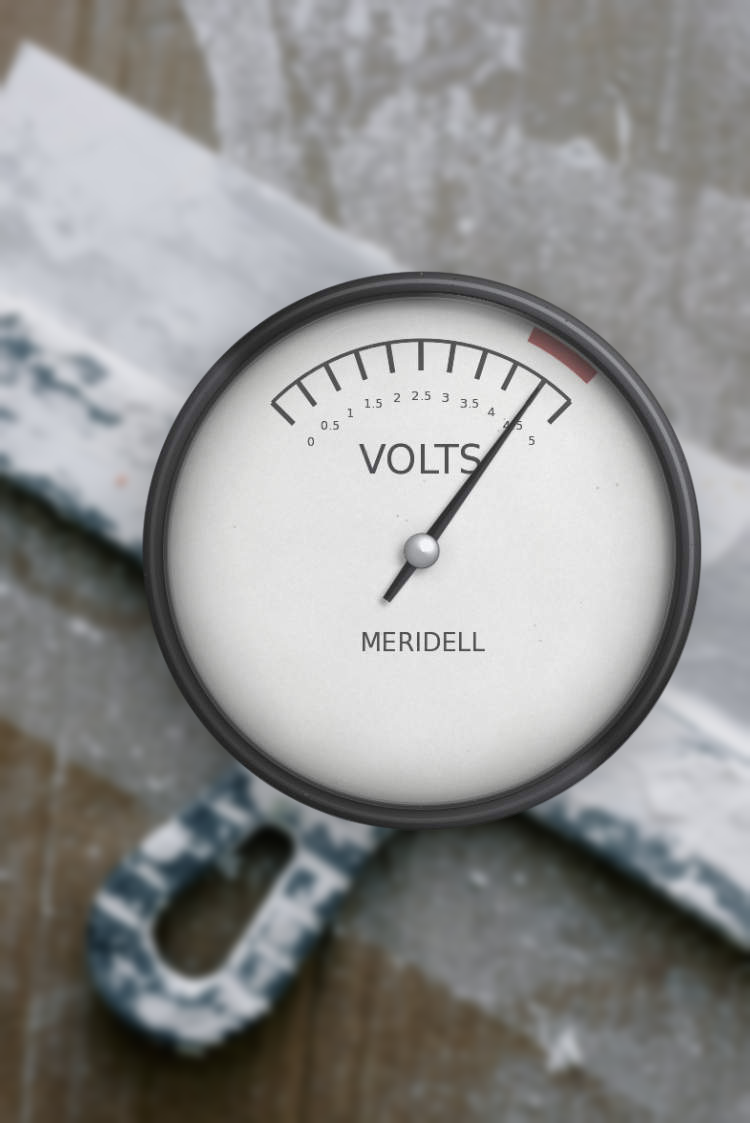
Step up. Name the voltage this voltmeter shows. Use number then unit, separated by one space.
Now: 4.5 V
